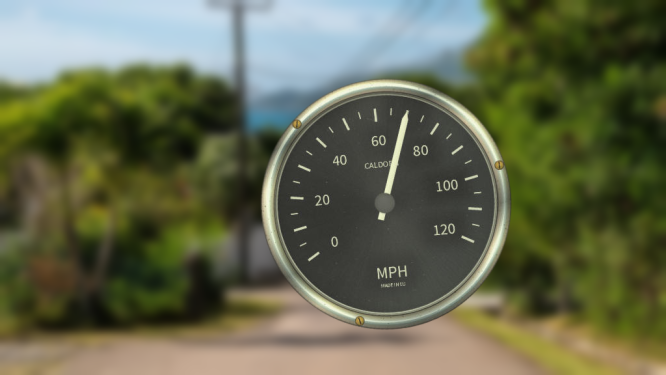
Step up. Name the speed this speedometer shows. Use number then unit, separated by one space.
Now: 70 mph
